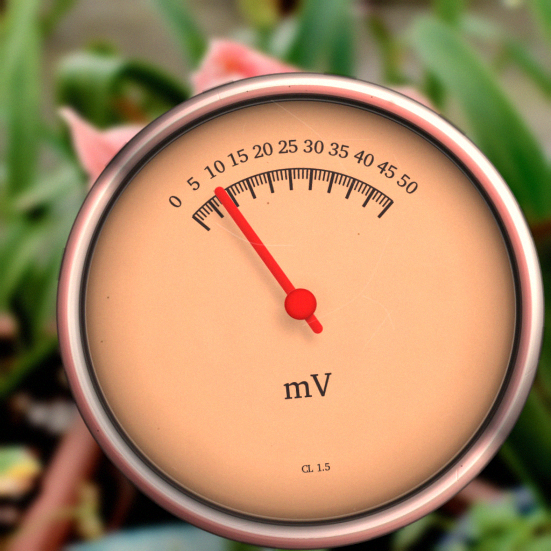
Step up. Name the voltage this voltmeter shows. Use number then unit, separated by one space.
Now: 8 mV
